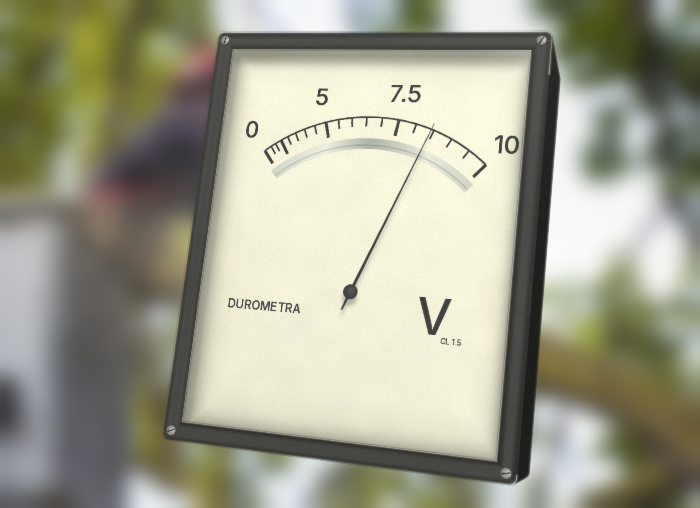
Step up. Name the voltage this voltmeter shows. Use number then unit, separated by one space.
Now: 8.5 V
